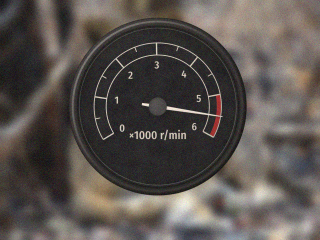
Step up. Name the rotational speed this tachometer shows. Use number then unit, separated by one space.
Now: 5500 rpm
